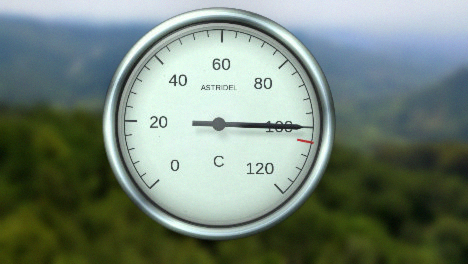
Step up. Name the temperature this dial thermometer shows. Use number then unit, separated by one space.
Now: 100 °C
